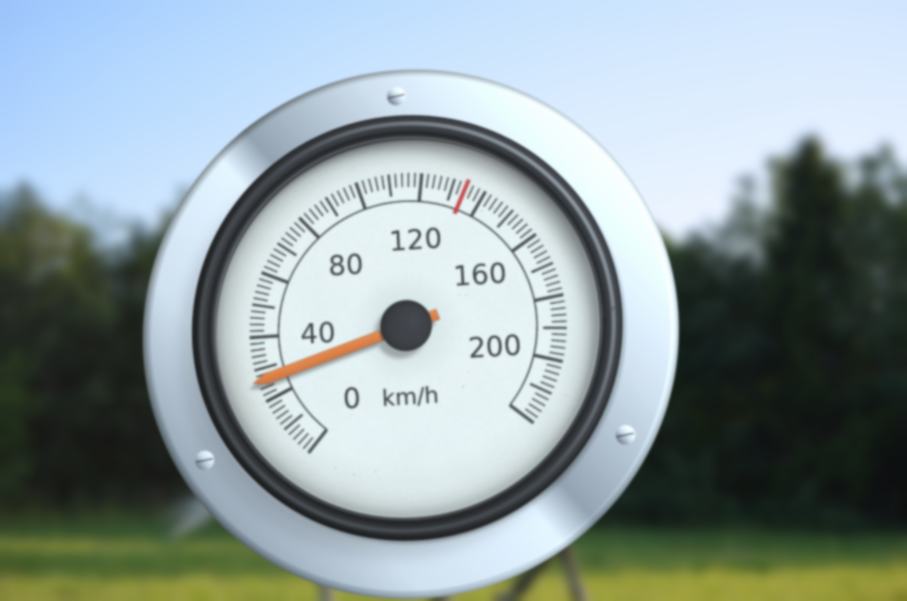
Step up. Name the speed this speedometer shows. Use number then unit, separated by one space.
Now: 26 km/h
